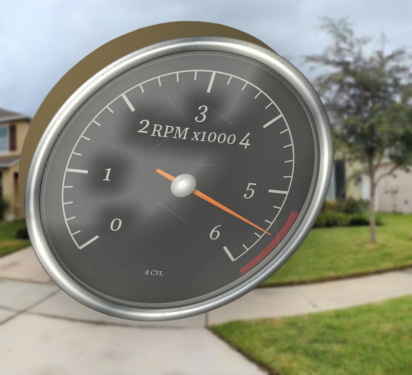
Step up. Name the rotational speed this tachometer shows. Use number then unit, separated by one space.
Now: 5500 rpm
